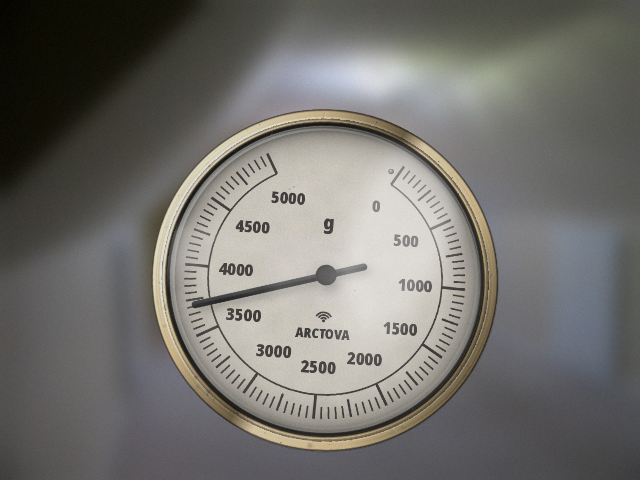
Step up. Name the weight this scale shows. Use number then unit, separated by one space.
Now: 3700 g
